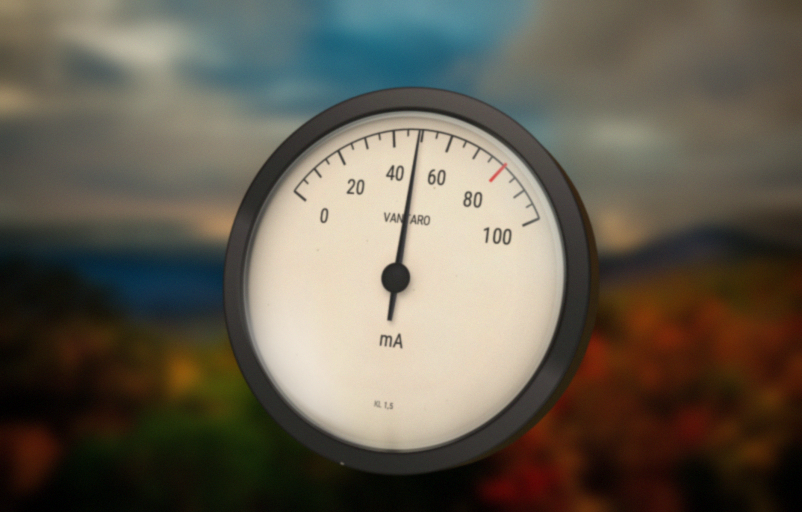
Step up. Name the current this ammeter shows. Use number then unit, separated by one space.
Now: 50 mA
